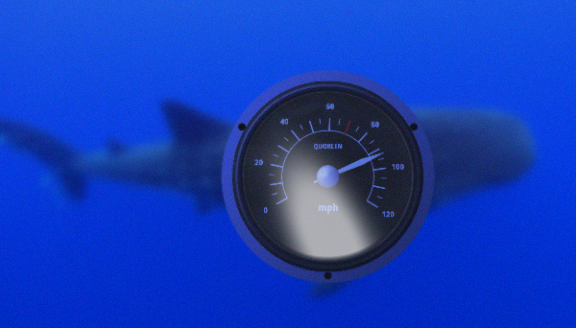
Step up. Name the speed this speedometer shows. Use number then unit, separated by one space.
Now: 92.5 mph
